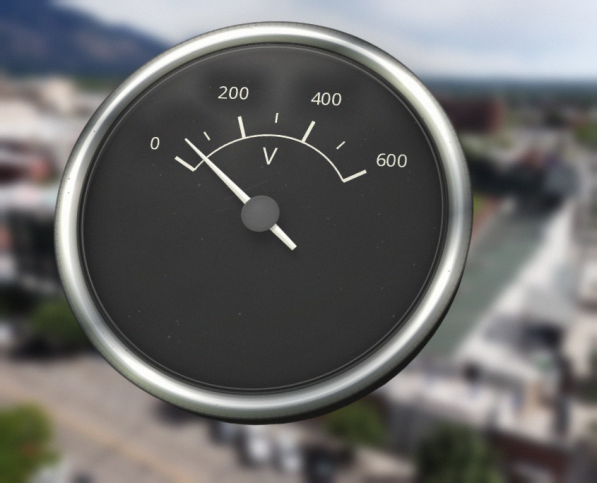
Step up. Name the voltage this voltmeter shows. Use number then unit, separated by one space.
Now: 50 V
